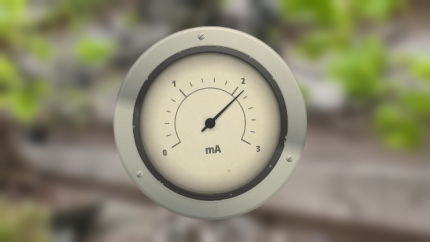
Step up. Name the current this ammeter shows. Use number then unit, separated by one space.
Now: 2.1 mA
